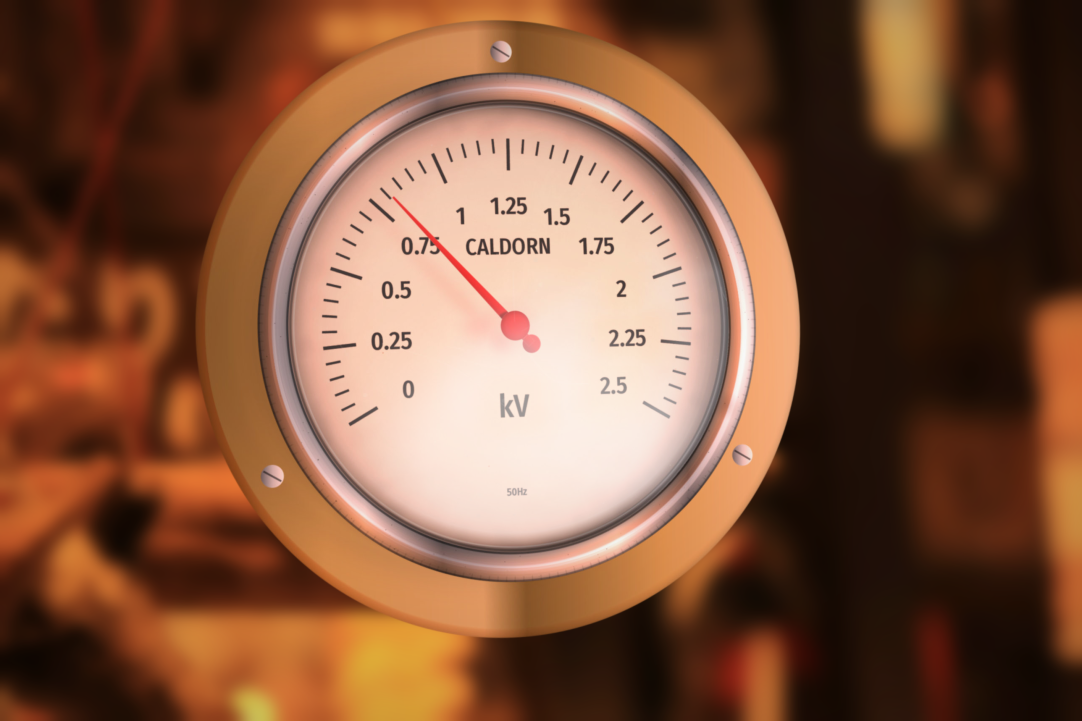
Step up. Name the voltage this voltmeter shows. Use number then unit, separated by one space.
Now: 0.8 kV
